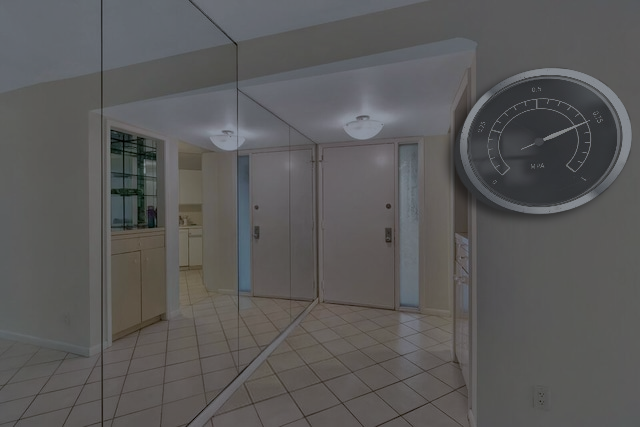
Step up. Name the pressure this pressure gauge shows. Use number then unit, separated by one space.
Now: 0.75 MPa
